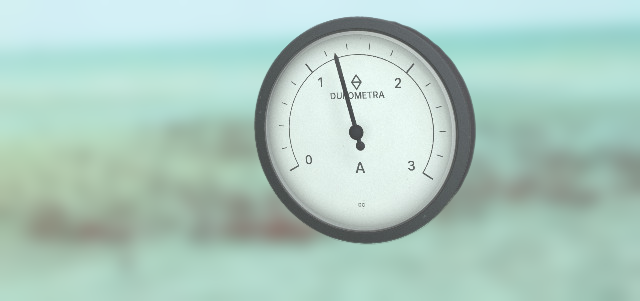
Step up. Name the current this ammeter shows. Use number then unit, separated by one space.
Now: 1.3 A
